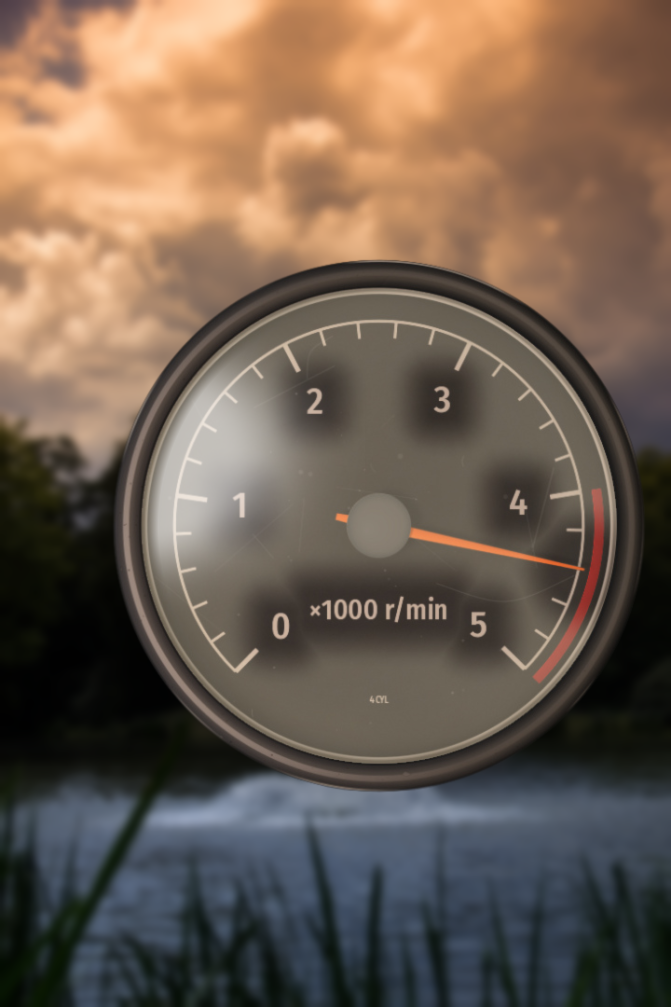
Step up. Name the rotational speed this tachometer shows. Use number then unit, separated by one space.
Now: 4400 rpm
